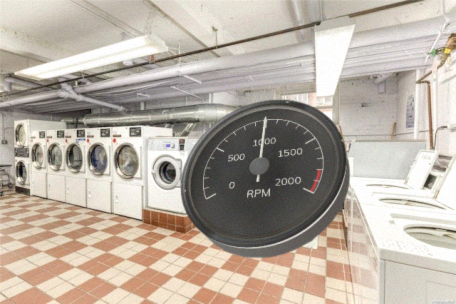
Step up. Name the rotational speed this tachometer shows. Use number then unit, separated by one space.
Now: 1000 rpm
